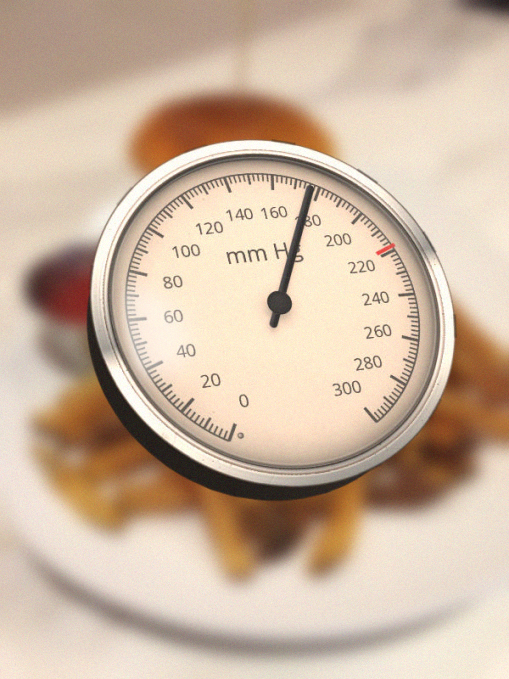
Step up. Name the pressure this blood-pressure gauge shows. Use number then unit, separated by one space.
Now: 176 mmHg
